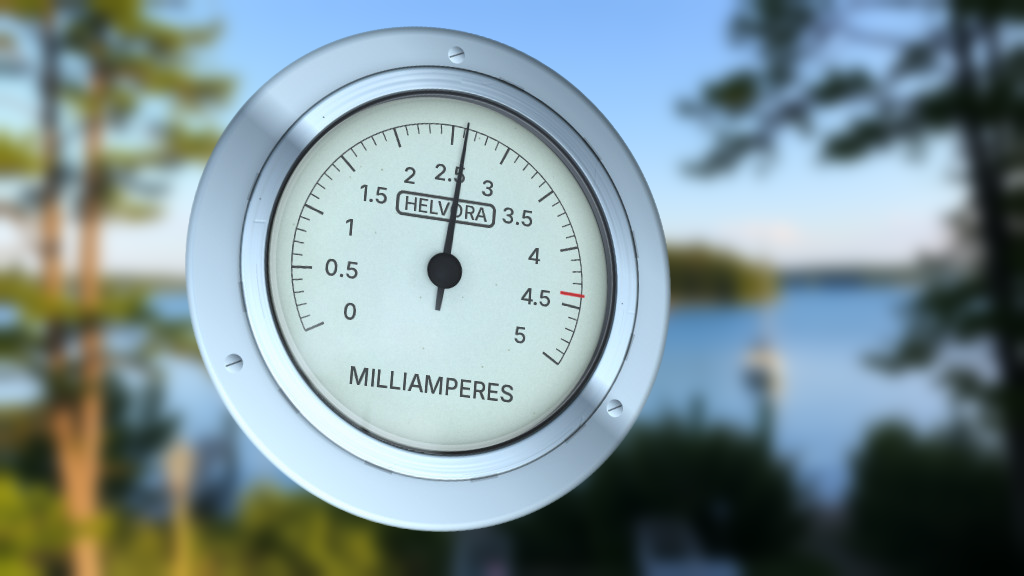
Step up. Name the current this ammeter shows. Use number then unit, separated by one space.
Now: 2.6 mA
